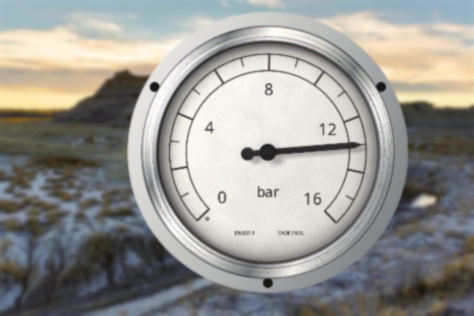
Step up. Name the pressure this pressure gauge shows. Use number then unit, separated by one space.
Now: 13 bar
